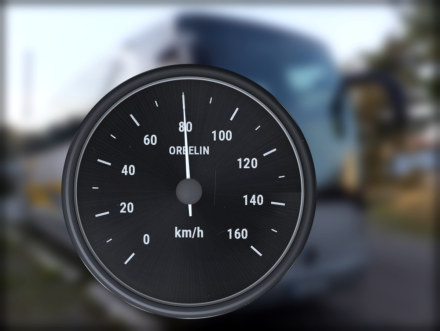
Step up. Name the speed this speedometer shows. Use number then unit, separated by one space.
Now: 80 km/h
